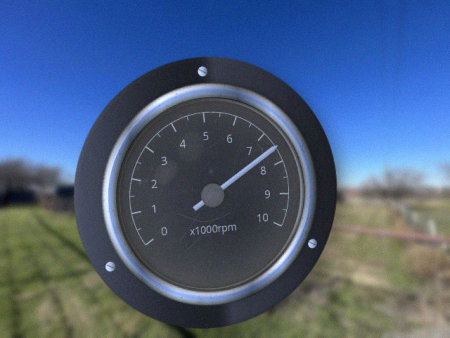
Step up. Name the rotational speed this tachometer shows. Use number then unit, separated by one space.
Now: 7500 rpm
